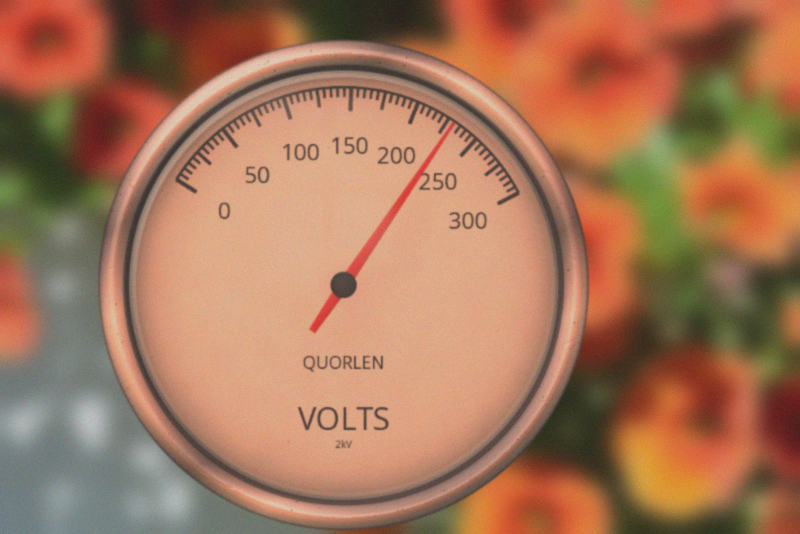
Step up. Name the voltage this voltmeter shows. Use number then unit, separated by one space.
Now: 230 V
